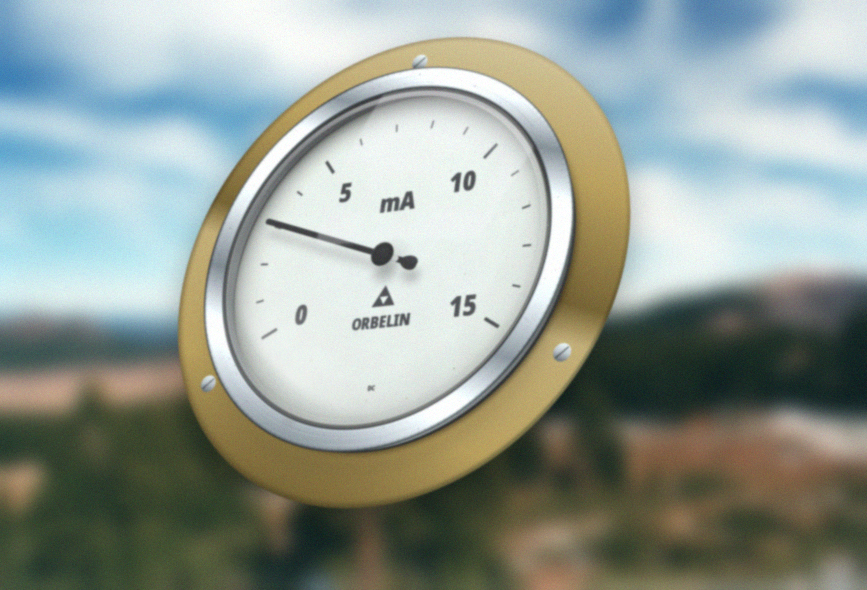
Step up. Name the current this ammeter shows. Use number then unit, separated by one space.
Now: 3 mA
